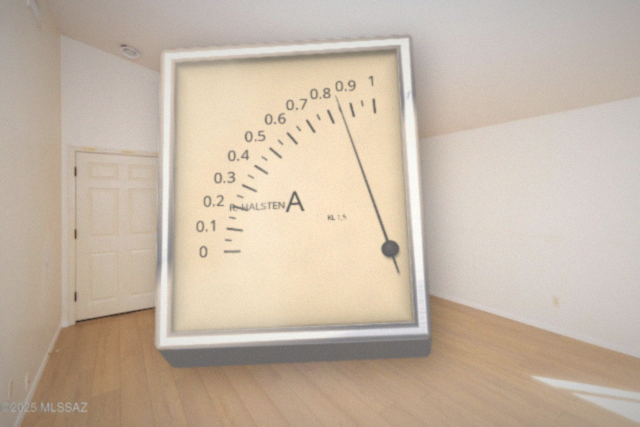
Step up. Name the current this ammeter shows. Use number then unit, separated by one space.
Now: 0.85 A
